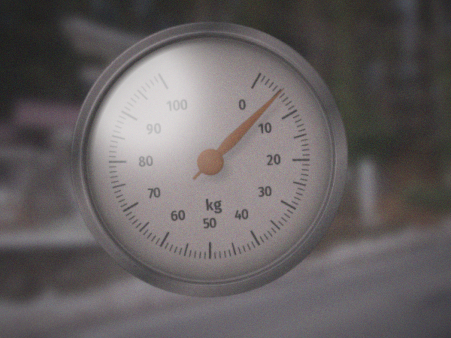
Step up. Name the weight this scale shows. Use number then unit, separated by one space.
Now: 5 kg
